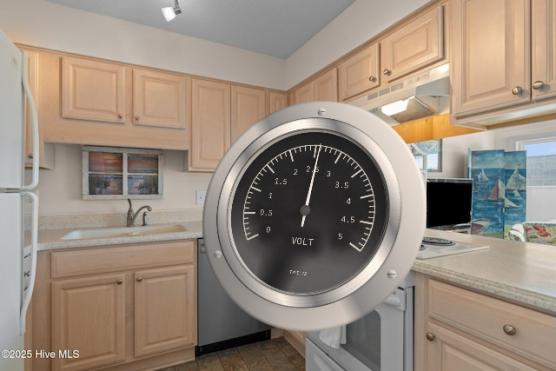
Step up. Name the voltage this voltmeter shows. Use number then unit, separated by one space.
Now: 2.6 V
